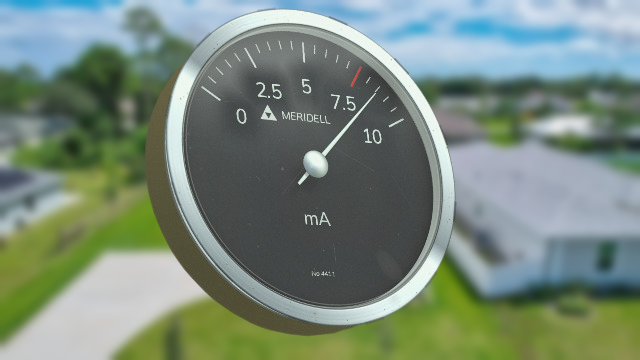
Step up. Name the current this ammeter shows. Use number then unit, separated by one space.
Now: 8.5 mA
